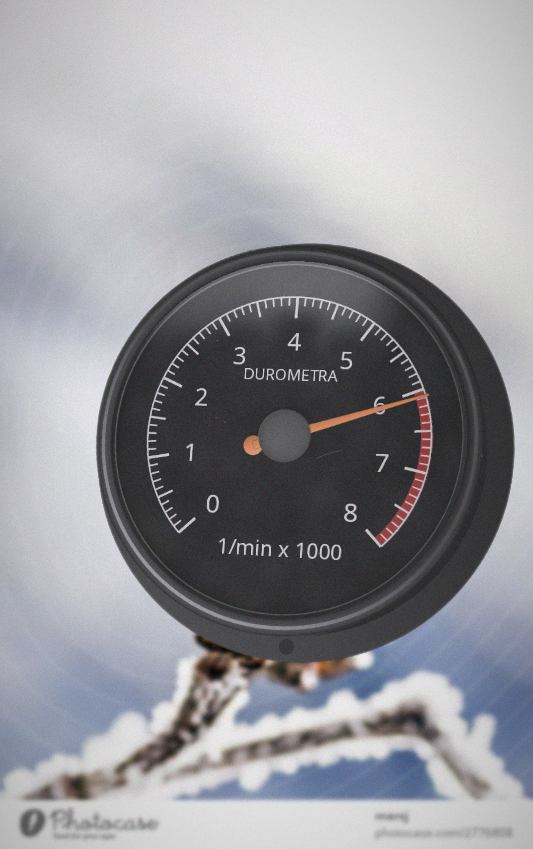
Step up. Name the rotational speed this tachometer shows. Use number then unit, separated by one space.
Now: 6100 rpm
